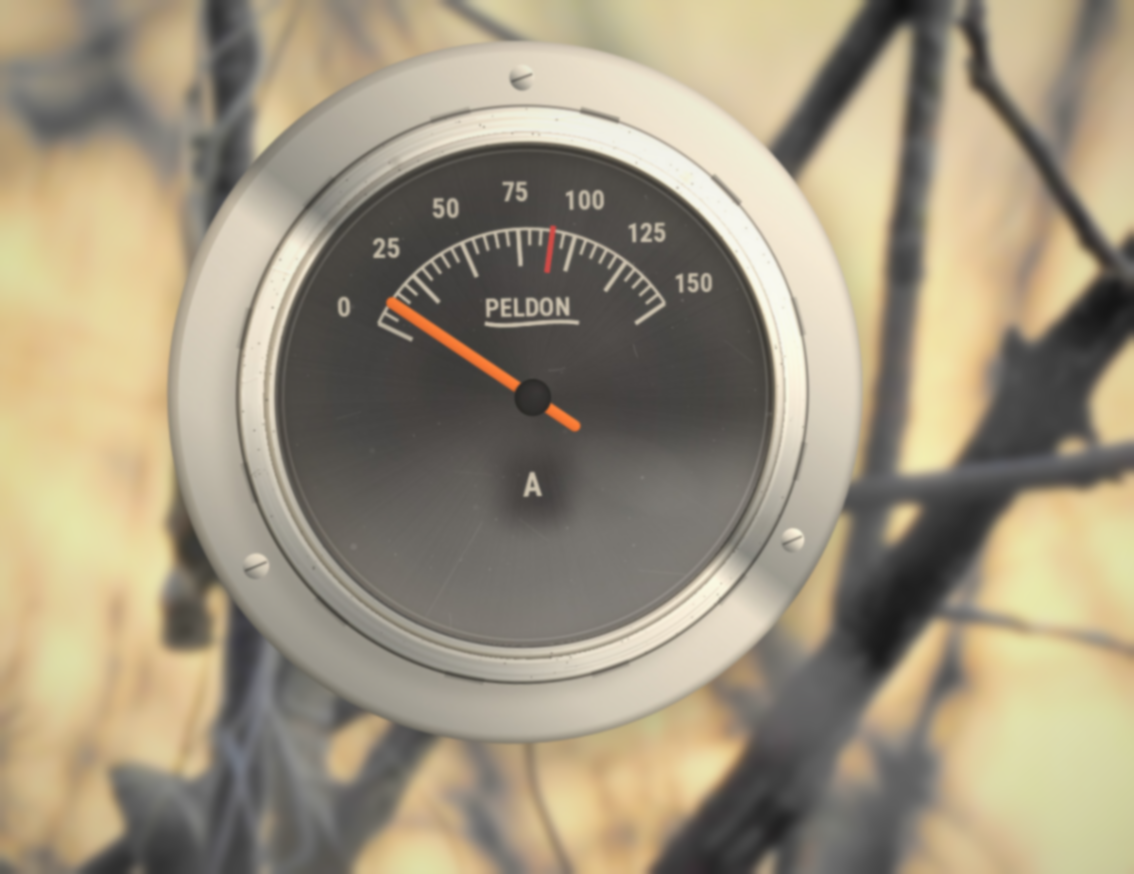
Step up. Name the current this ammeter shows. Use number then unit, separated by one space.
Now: 10 A
